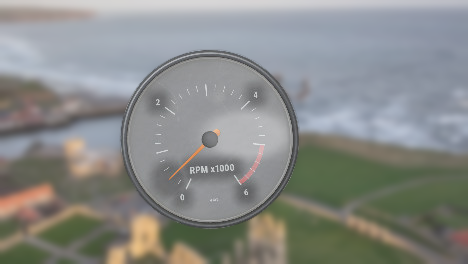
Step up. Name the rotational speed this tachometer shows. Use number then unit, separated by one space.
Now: 400 rpm
